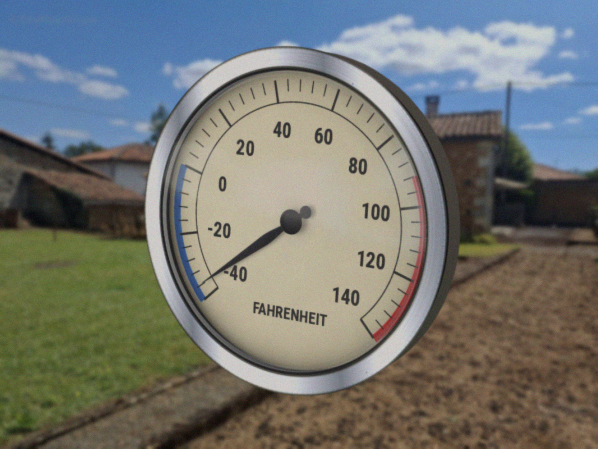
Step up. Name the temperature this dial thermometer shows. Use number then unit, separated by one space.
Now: -36 °F
